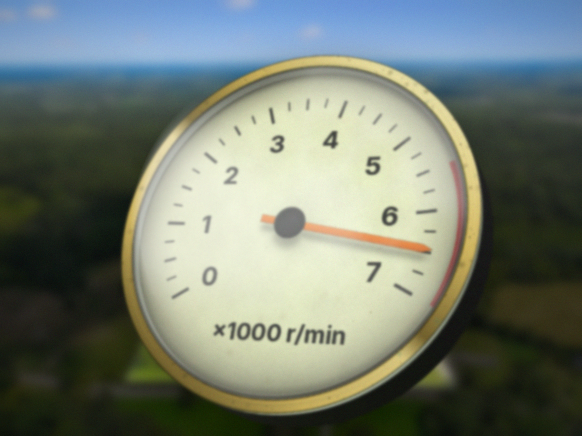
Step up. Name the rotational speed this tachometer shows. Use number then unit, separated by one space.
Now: 6500 rpm
